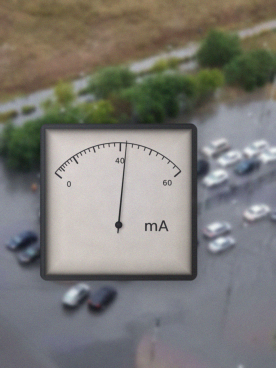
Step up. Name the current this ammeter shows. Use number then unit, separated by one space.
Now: 42 mA
